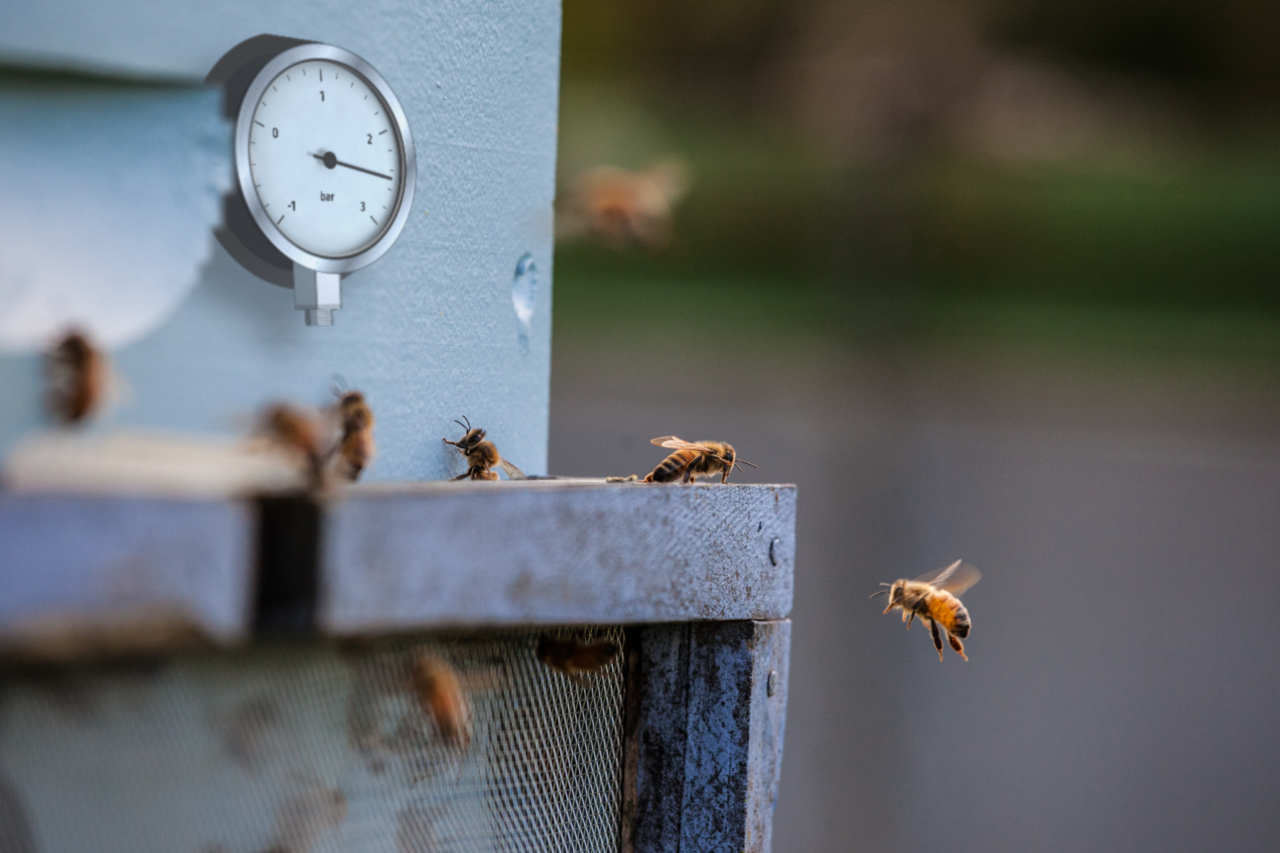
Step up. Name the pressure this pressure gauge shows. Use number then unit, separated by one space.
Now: 2.5 bar
